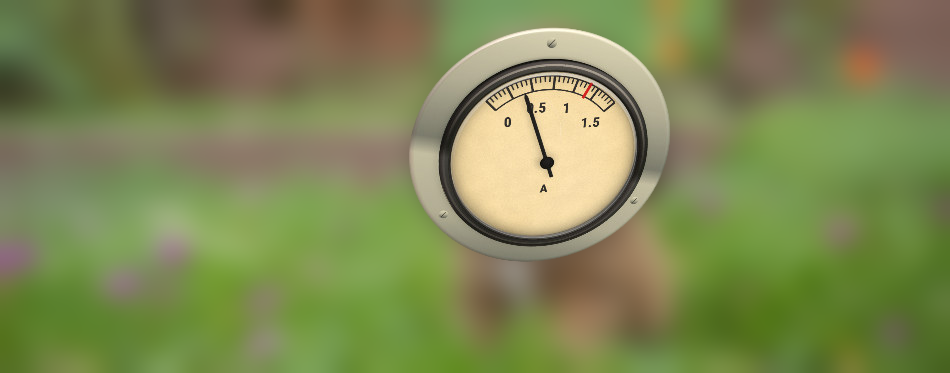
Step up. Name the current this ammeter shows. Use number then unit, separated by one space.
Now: 0.4 A
